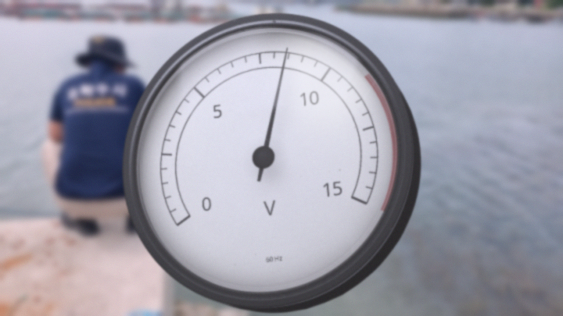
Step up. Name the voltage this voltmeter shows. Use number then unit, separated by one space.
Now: 8.5 V
